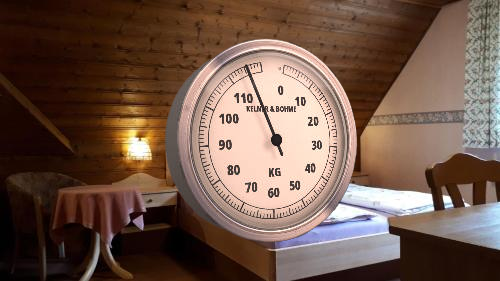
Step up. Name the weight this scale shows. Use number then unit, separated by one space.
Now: 115 kg
